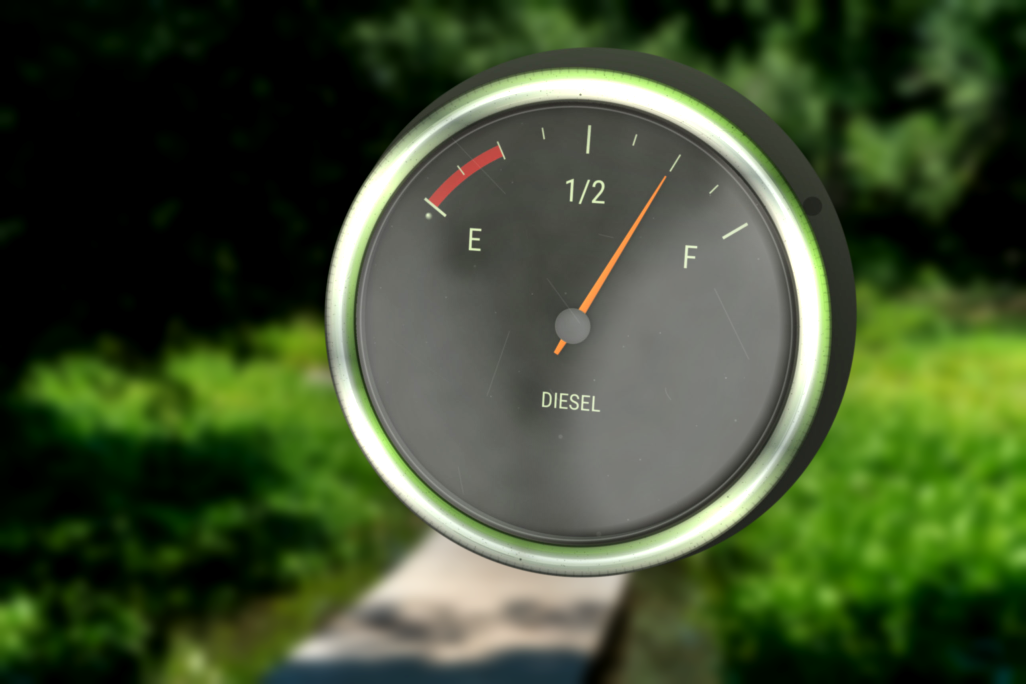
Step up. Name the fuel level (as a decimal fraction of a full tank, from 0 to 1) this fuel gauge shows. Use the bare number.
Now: 0.75
